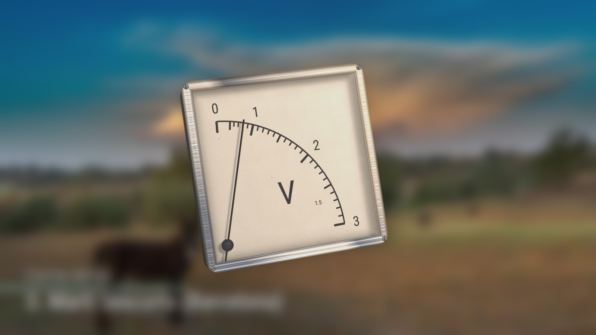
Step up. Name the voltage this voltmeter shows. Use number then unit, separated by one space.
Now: 0.8 V
